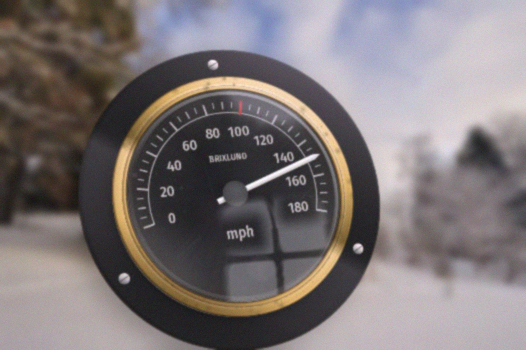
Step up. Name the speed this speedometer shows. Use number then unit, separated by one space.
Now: 150 mph
